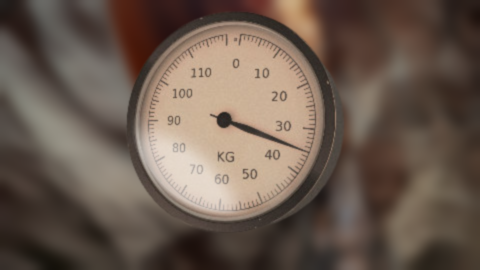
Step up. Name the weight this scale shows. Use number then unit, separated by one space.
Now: 35 kg
